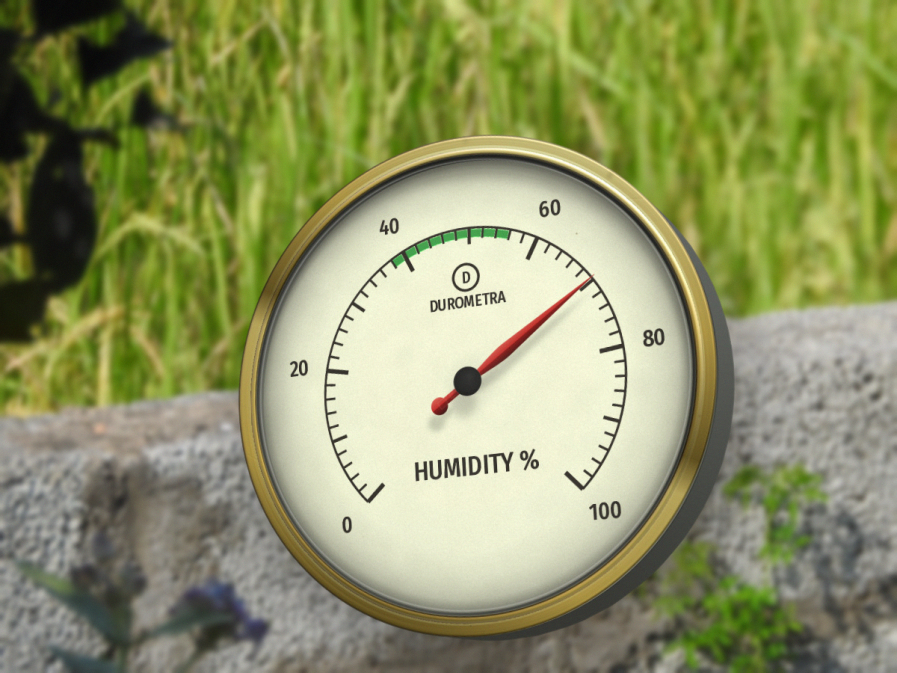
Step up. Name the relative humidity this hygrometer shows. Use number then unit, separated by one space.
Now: 70 %
